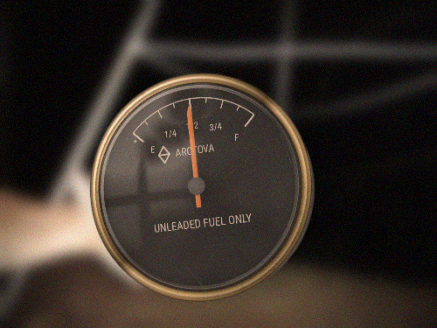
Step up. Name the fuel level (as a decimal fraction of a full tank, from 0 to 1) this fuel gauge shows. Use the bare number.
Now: 0.5
